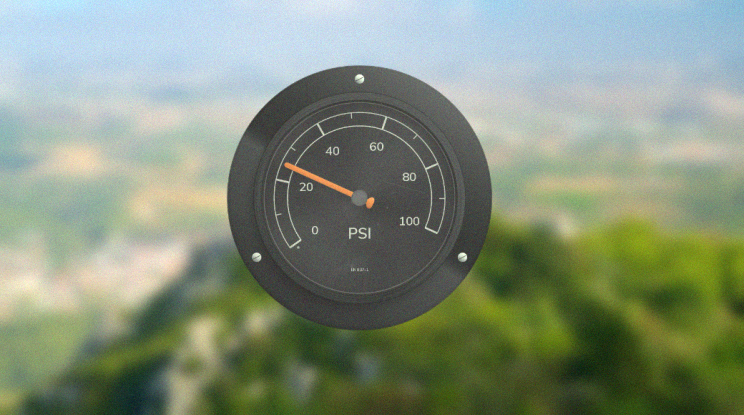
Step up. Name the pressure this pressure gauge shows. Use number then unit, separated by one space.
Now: 25 psi
